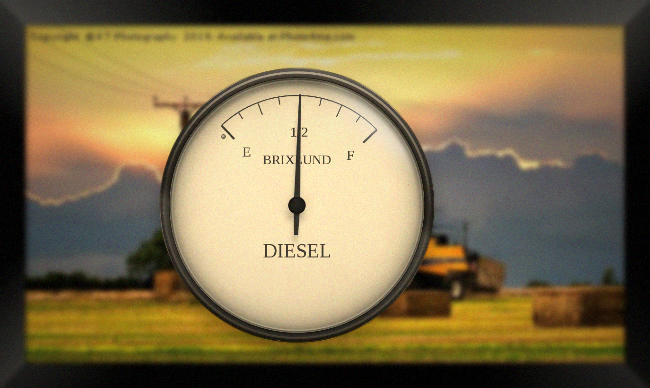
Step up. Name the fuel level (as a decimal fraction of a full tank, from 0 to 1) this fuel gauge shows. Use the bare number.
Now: 0.5
